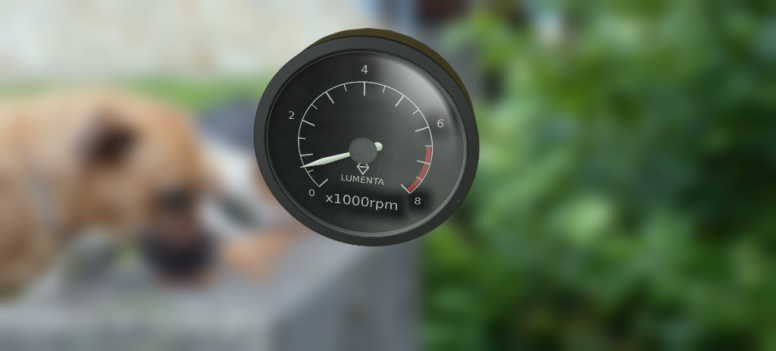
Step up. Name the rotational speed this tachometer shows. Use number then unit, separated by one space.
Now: 750 rpm
